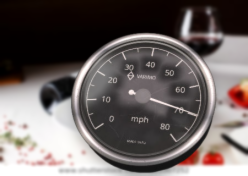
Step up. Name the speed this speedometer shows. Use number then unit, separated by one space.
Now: 70 mph
